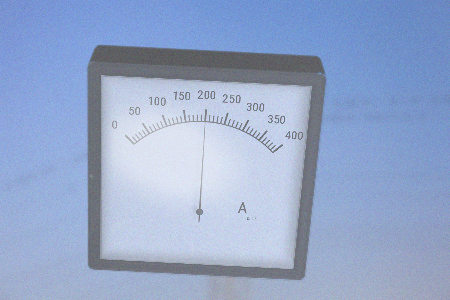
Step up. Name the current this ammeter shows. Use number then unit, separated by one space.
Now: 200 A
